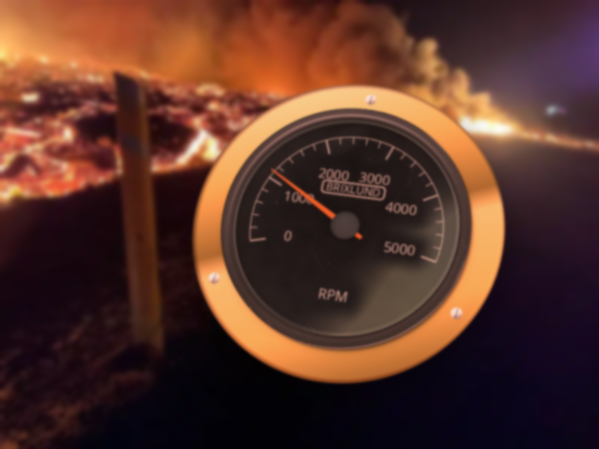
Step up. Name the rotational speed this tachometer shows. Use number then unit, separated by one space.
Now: 1100 rpm
